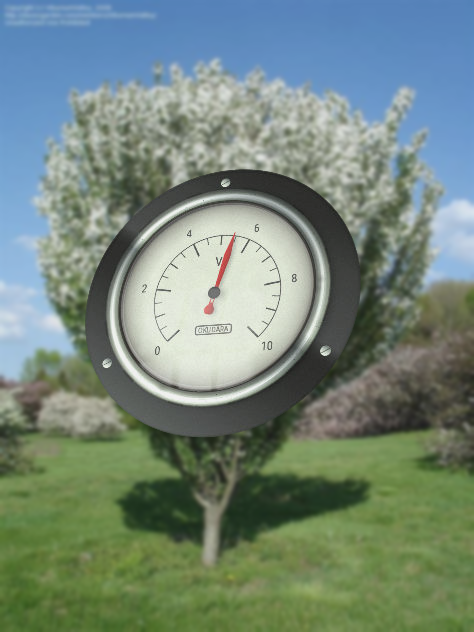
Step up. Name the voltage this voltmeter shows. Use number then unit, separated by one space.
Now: 5.5 V
